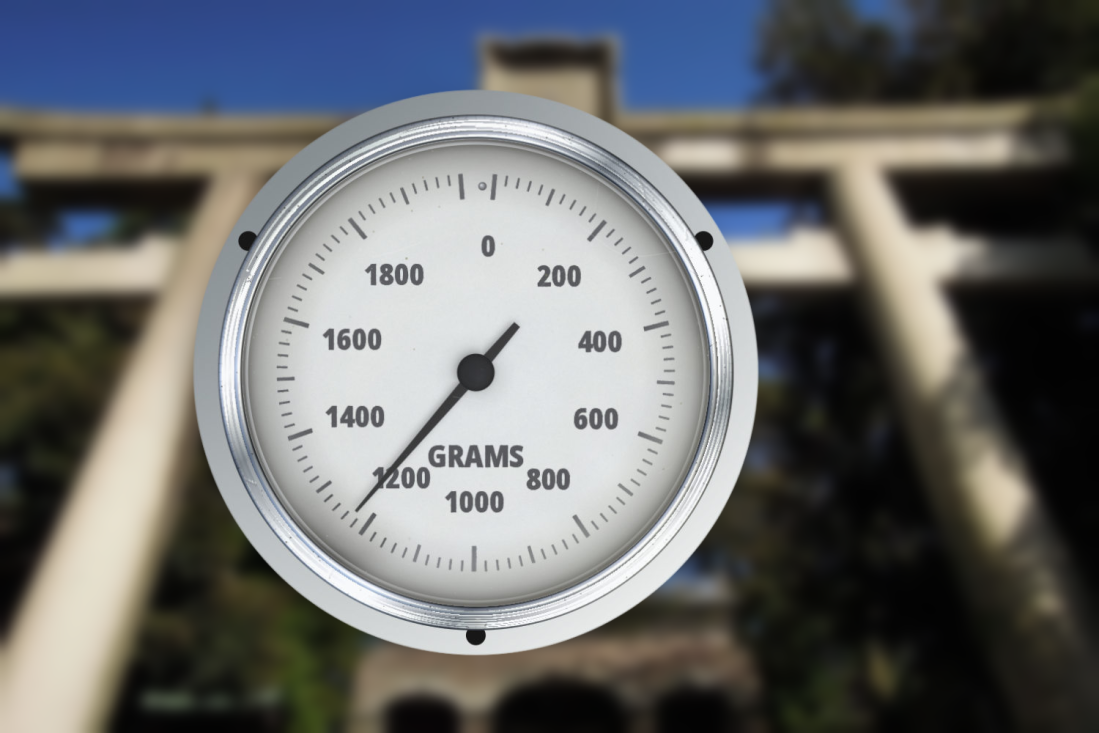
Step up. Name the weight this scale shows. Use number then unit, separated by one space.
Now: 1230 g
